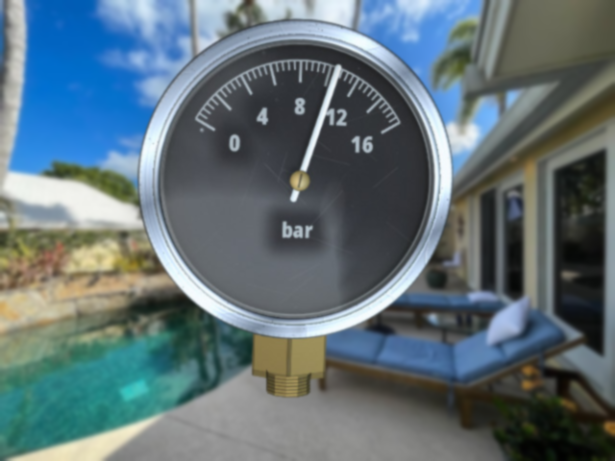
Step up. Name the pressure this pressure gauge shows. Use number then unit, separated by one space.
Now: 10.4 bar
